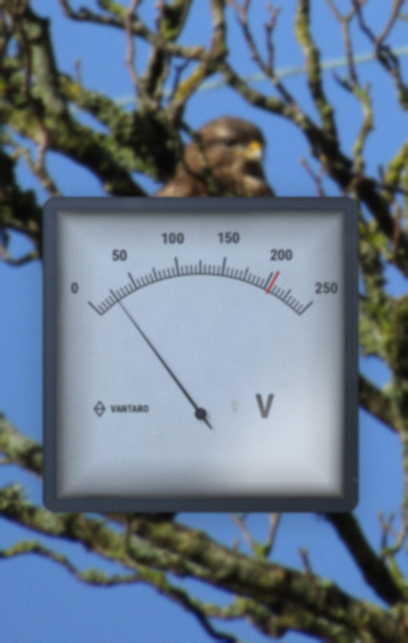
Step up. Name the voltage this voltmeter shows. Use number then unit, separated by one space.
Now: 25 V
